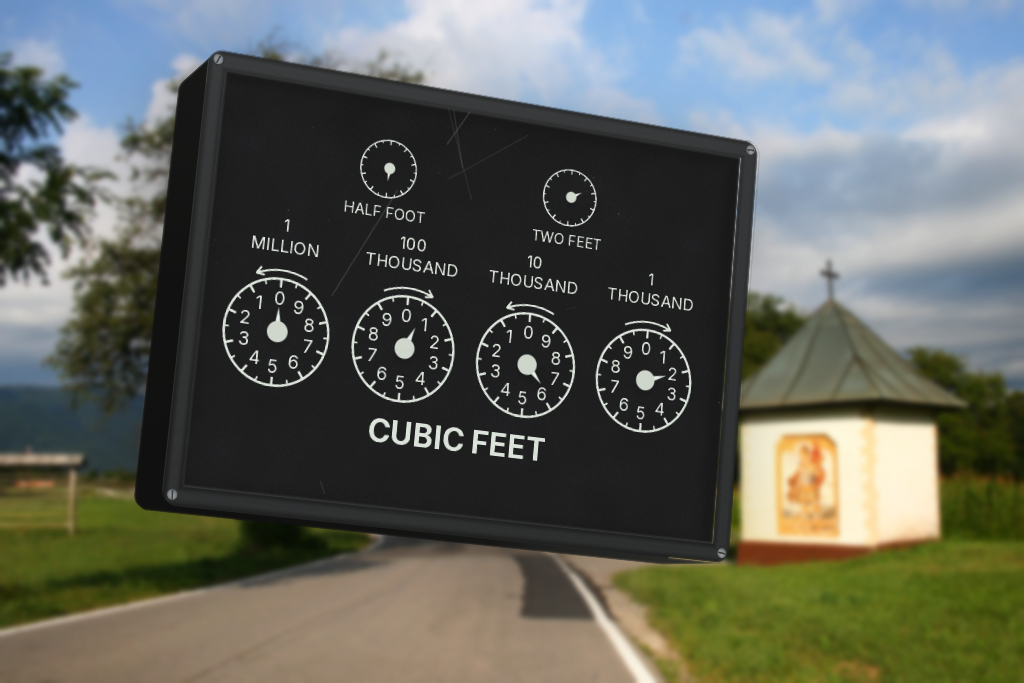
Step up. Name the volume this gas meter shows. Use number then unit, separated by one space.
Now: 6200 ft³
